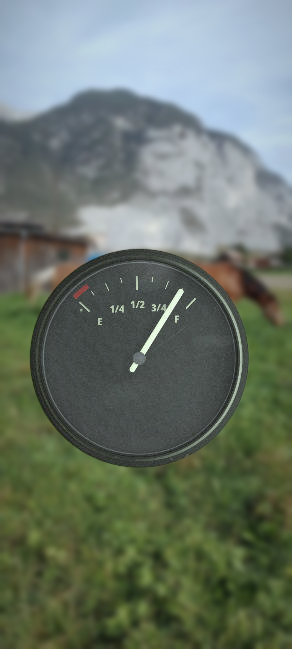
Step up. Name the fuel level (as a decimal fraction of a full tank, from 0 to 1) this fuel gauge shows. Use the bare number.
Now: 0.875
